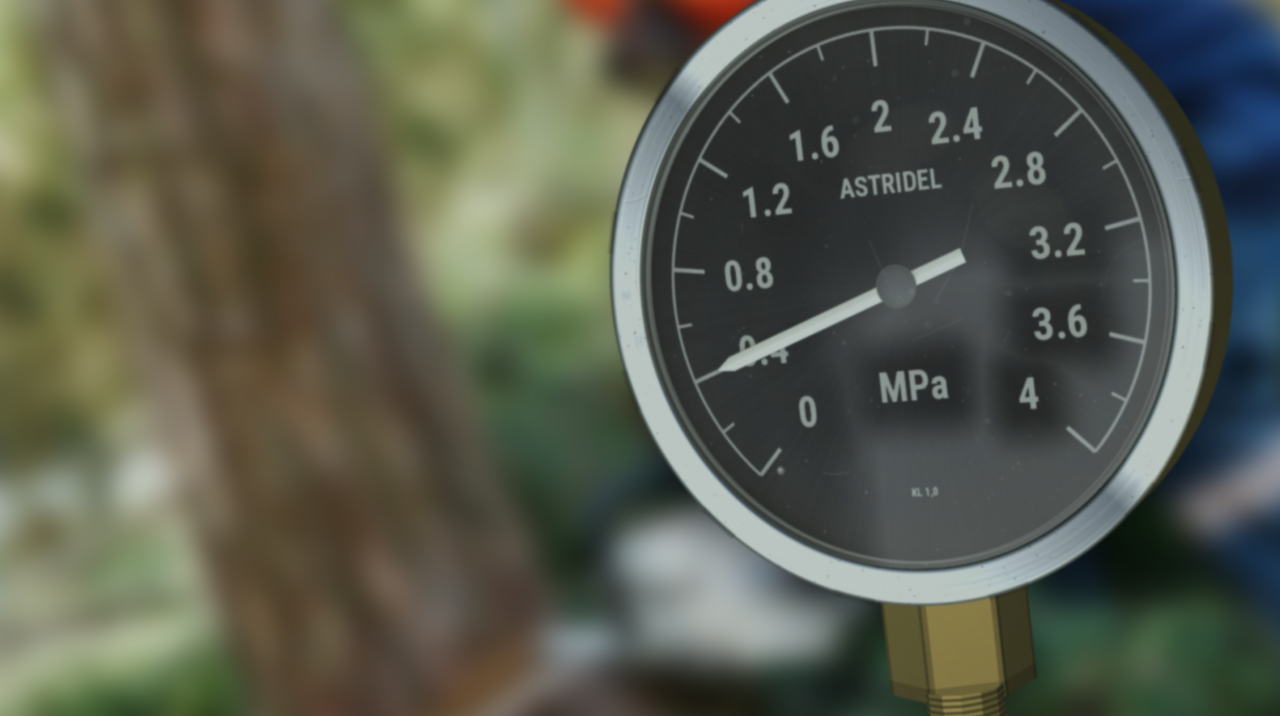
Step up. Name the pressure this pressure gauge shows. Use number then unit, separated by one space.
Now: 0.4 MPa
